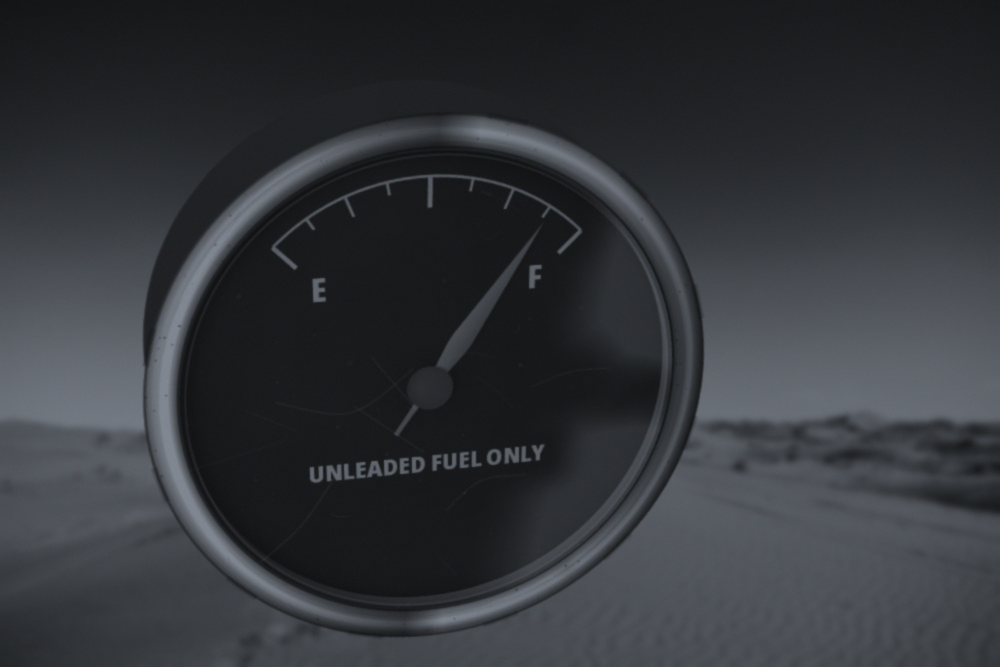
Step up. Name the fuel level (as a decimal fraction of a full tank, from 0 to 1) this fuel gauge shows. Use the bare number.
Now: 0.875
